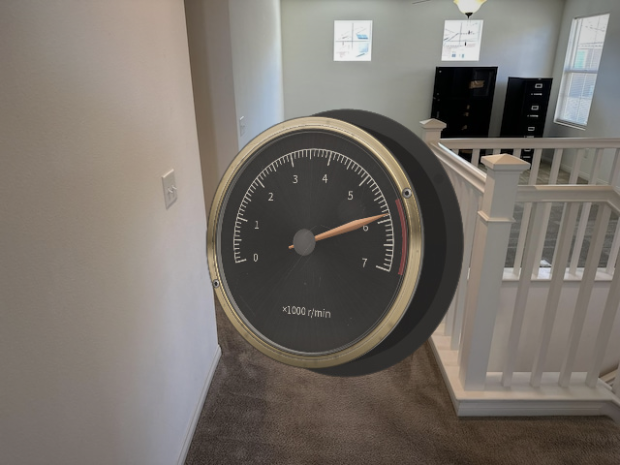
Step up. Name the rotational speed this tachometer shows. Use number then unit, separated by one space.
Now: 5900 rpm
